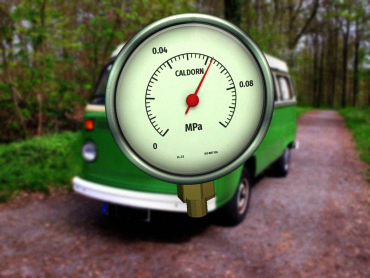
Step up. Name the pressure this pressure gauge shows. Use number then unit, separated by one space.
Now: 0.062 MPa
